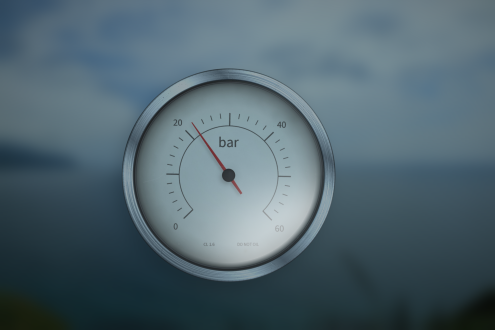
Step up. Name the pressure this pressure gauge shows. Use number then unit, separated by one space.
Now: 22 bar
